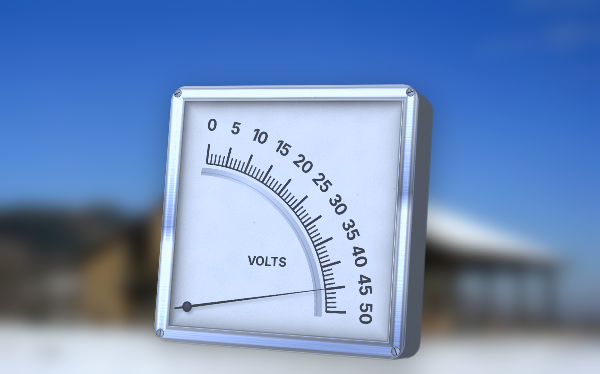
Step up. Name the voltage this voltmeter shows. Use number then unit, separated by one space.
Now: 45 V
